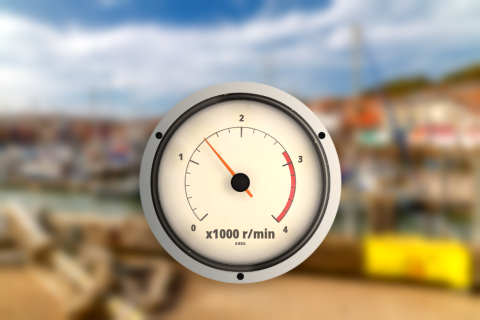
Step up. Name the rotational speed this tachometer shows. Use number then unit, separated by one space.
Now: 1400 rpm
